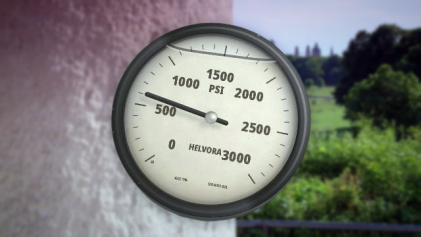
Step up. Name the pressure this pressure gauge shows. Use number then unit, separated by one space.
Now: 600 psi
